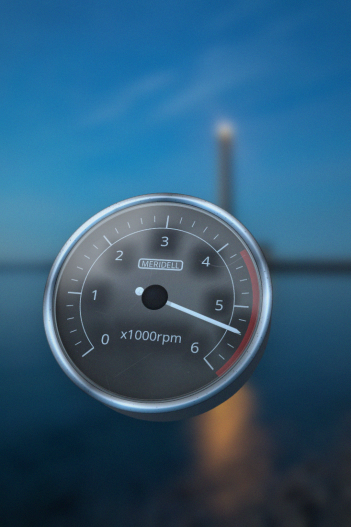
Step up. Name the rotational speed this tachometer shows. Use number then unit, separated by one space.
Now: 5400 rpm
